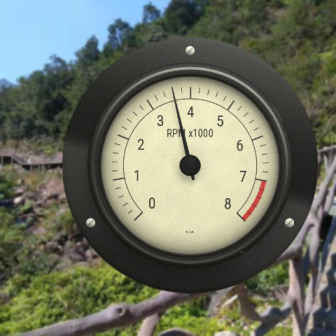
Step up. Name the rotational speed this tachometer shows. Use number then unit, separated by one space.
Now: 3600 rpm
